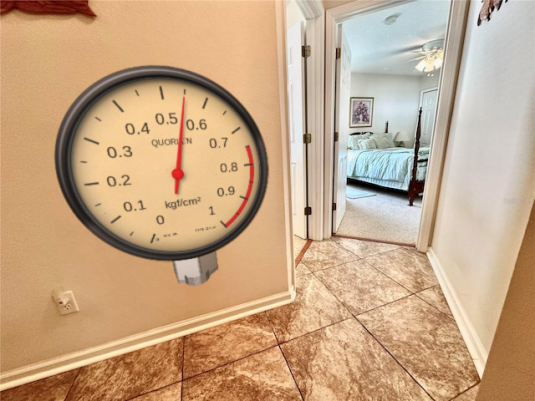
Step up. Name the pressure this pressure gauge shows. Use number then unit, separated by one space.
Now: 0.55 kg/cm²
